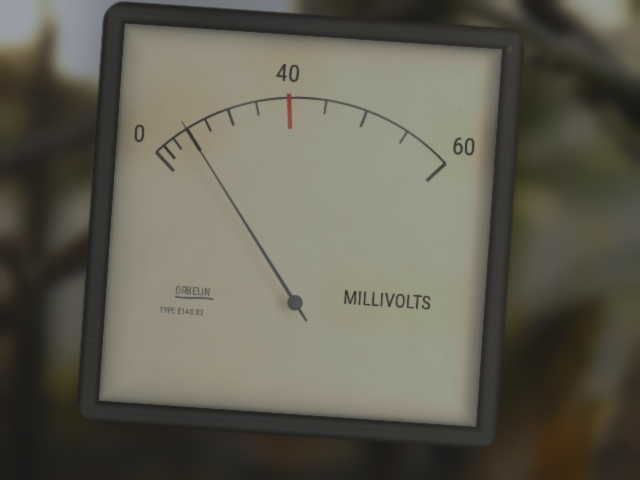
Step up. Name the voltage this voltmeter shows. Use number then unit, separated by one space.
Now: 20 mV
